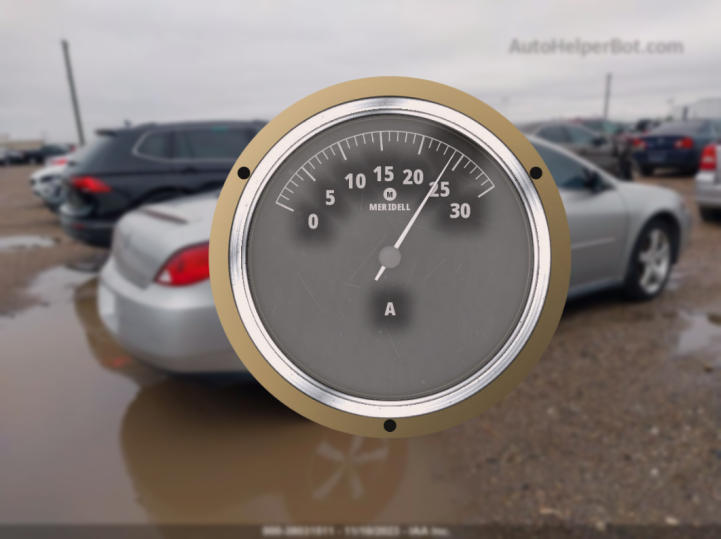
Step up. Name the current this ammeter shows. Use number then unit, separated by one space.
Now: 24 A
